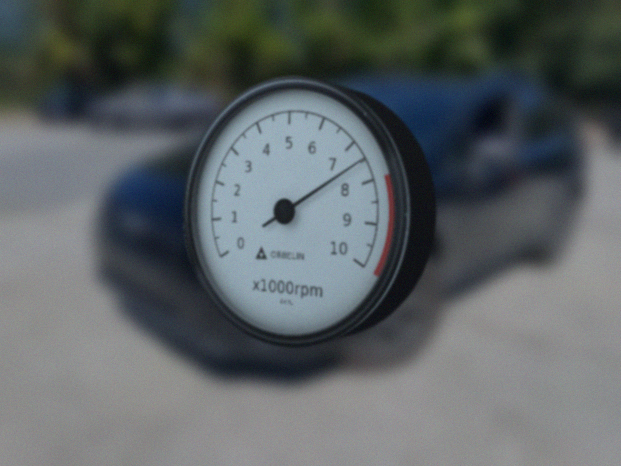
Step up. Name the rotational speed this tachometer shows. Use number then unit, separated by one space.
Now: 7500 rpm
